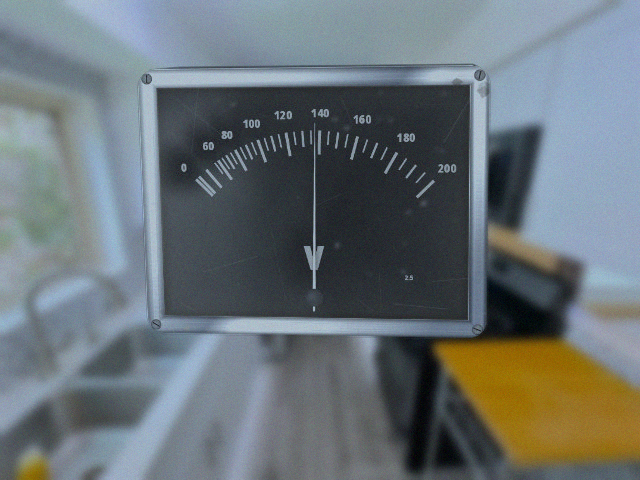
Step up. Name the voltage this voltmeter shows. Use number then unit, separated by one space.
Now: 137.5 V
